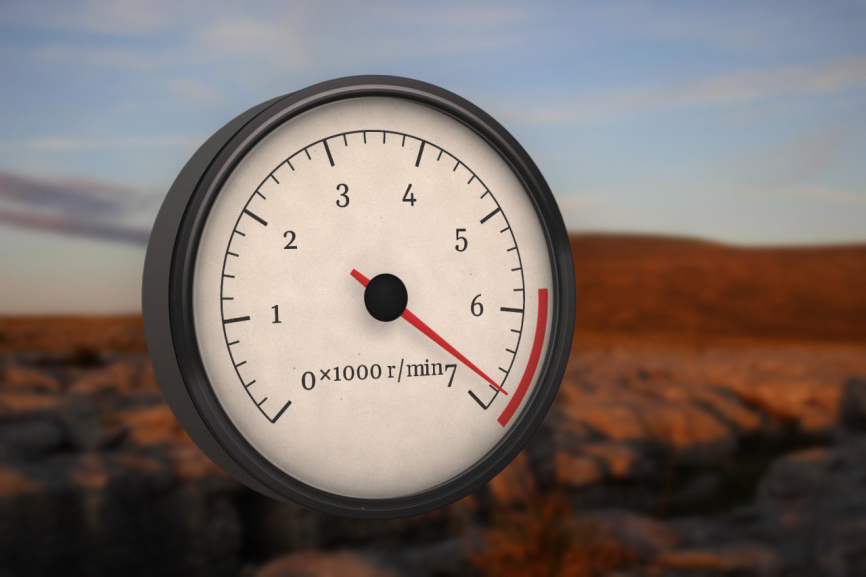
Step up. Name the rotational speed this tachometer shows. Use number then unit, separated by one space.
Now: 6800 rpm
